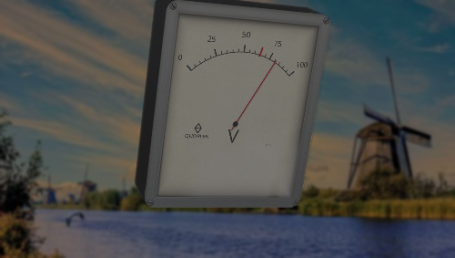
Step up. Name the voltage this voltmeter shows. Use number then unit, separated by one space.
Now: 80 V
